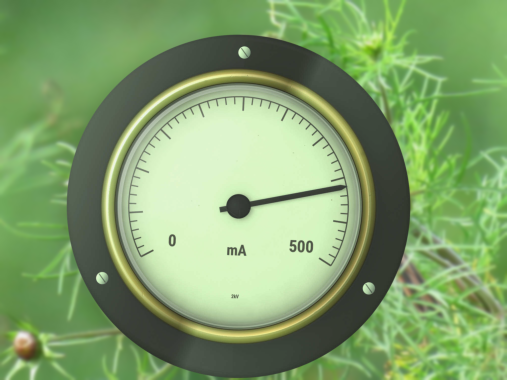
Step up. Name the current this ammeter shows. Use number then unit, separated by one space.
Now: 410 mA
